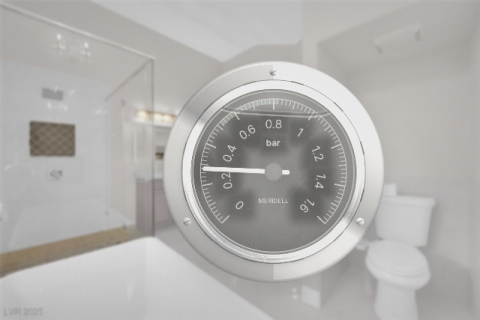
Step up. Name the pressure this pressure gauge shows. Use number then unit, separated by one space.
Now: 0.28 bar
